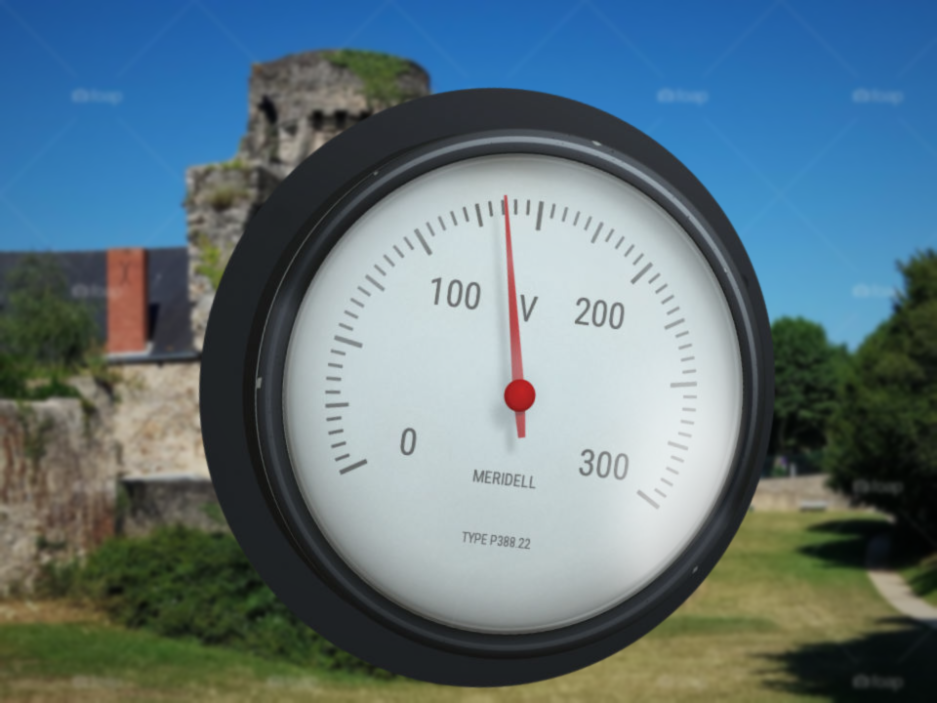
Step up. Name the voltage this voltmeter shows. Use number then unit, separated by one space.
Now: 135 V
